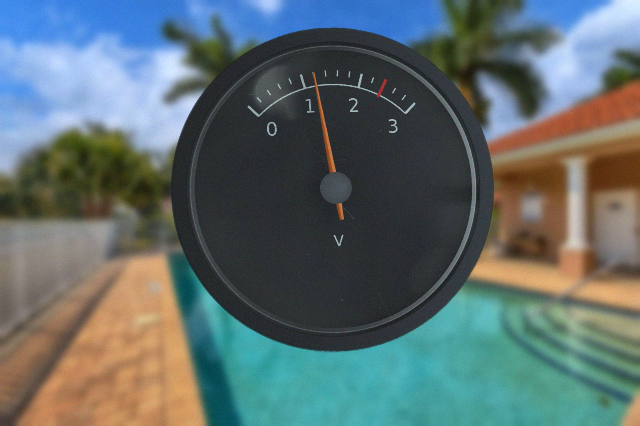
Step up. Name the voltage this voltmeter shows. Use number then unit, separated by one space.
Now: 1.2 V
